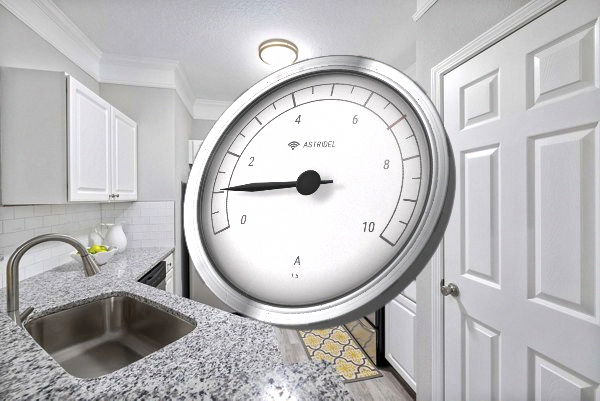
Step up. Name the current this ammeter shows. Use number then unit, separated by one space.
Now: 1 A
